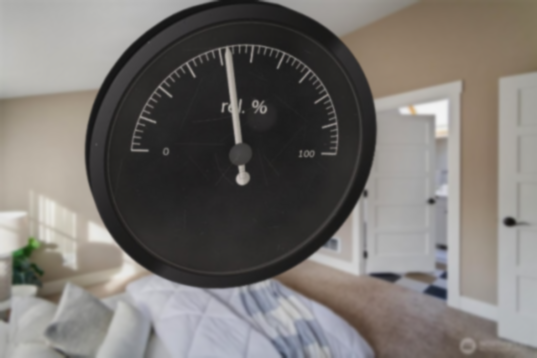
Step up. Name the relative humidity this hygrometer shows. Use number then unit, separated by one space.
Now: 42 %
